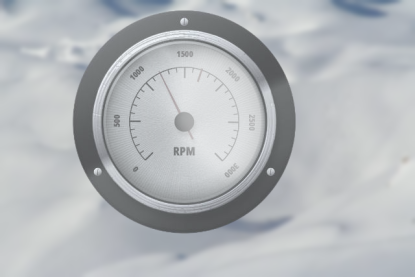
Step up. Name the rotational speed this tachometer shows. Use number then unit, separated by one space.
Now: 1200 rpm
